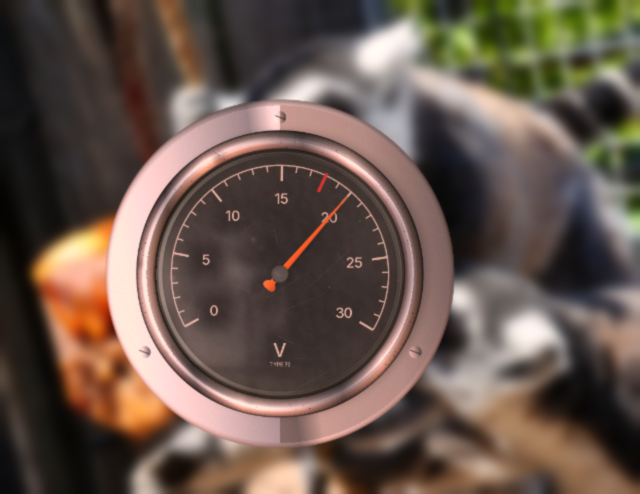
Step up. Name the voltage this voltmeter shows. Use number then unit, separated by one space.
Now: 20 V
